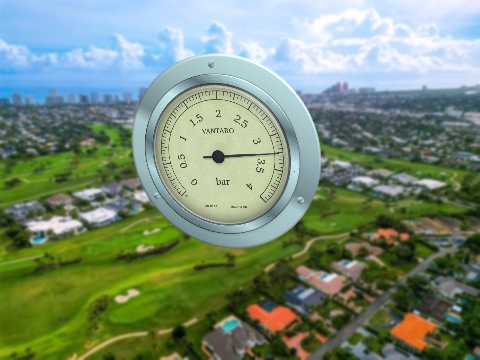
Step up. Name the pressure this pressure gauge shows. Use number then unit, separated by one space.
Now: 3.25 bar
